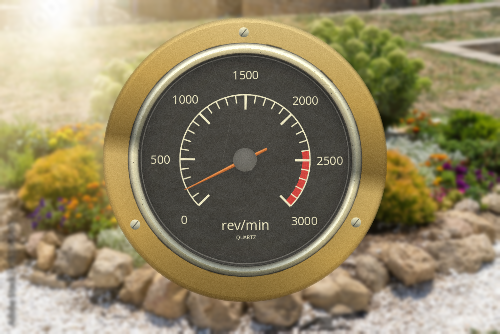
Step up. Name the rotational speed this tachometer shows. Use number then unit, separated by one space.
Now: 200 rpm
